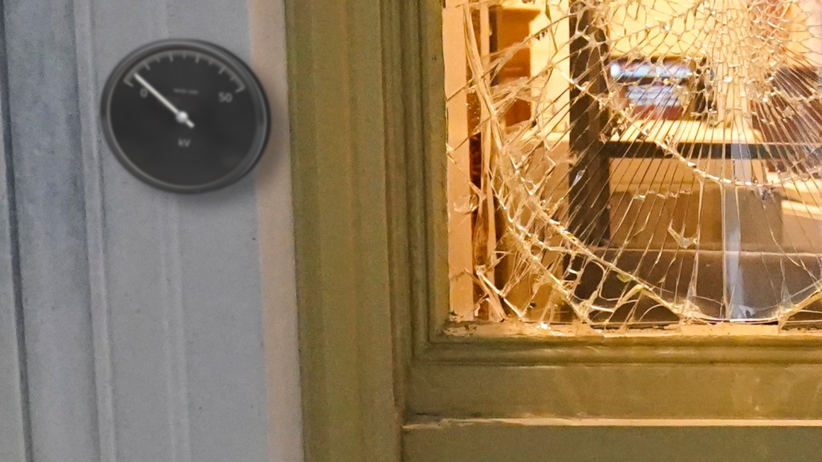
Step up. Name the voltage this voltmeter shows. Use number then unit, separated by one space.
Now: 5 kV
